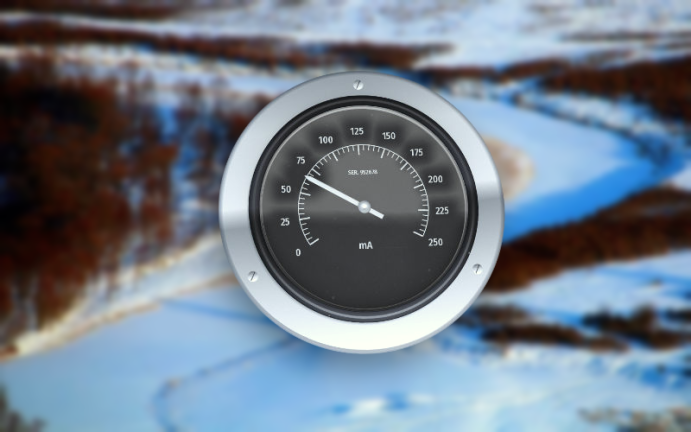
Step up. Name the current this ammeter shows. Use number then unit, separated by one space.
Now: 65 mA
